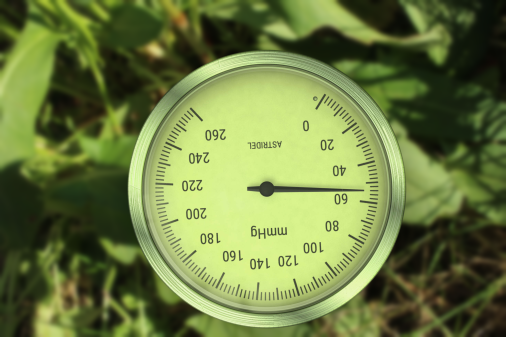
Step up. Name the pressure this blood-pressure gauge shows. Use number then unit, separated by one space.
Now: 54 mmHg
